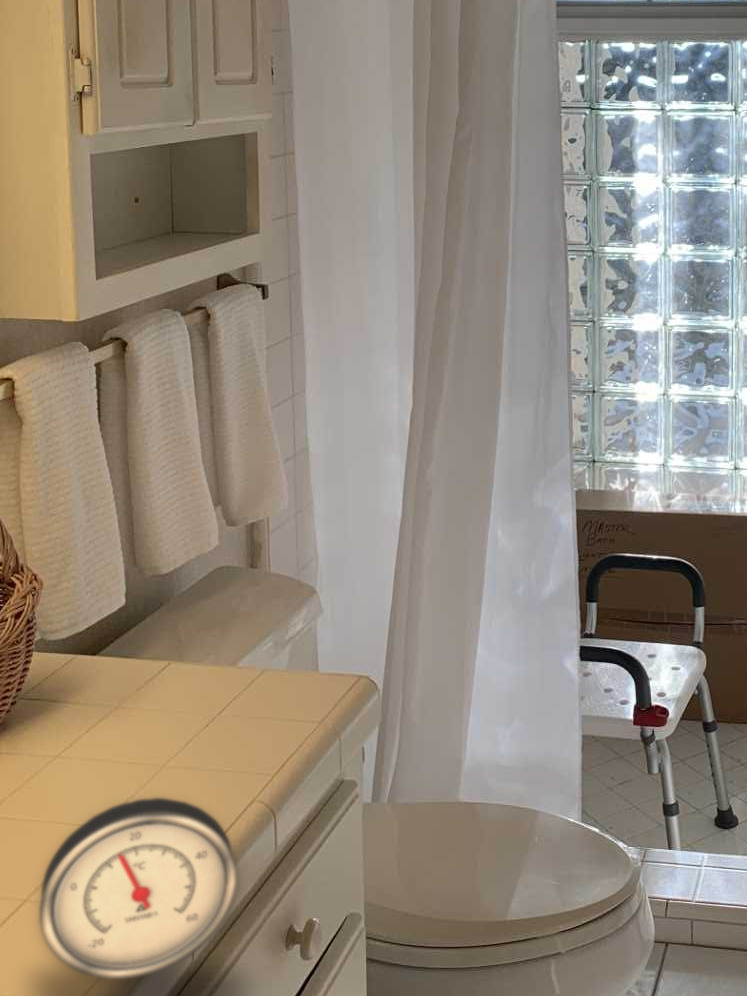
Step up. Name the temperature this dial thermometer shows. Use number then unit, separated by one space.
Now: 15 °C
